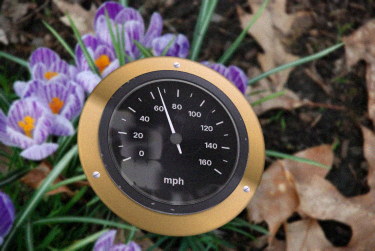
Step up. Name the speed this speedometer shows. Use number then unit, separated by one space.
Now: 65 mph
